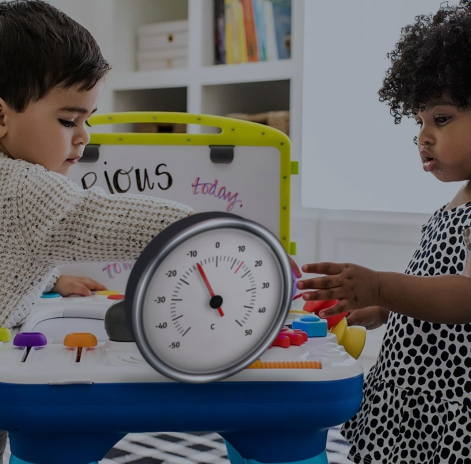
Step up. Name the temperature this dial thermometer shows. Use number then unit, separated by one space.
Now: -10 °C
